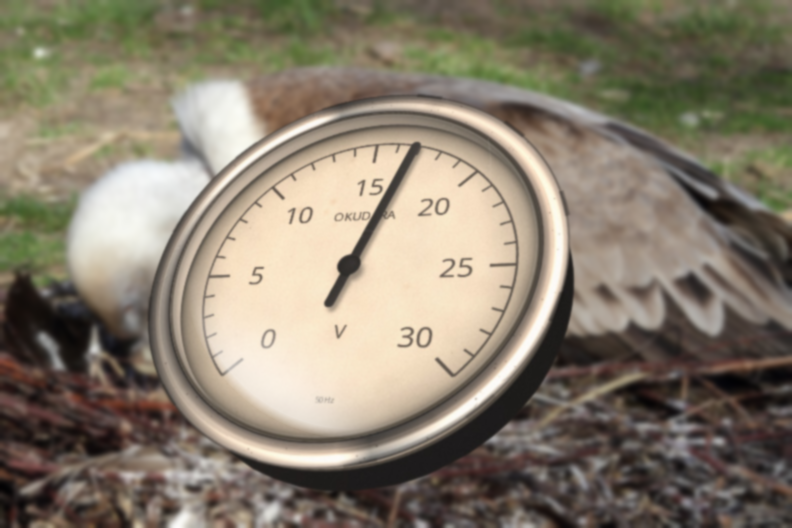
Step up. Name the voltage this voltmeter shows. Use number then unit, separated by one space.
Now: 17 V
